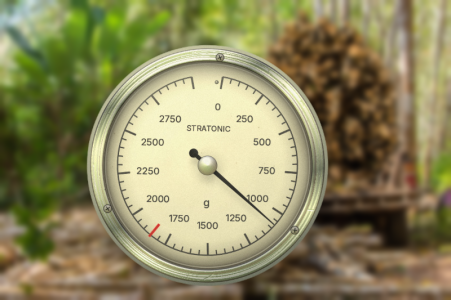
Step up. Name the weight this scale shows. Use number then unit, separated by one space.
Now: 1075 g
